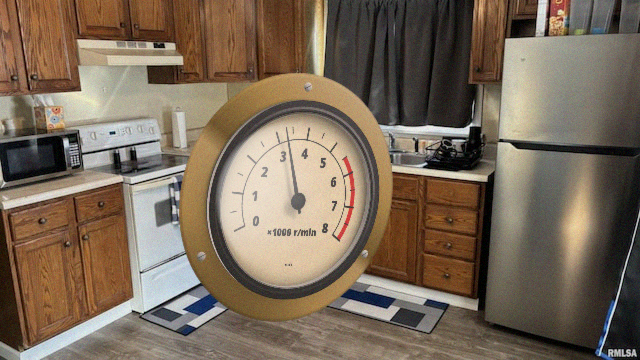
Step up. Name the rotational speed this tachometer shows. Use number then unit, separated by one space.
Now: 3250 rpm
